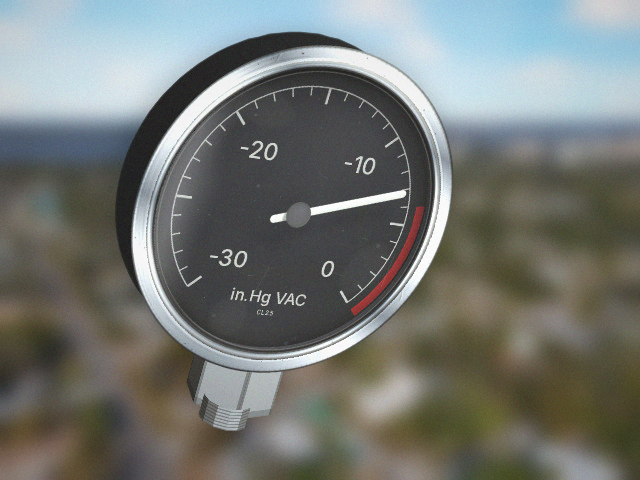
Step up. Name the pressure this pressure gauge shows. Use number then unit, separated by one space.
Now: -7 inHg
